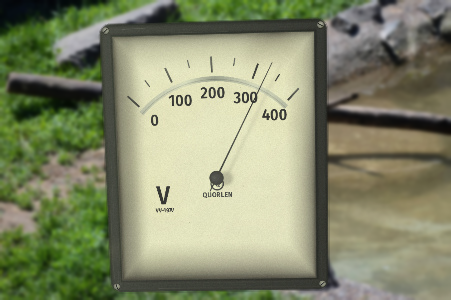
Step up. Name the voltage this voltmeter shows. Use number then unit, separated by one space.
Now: 325 V
